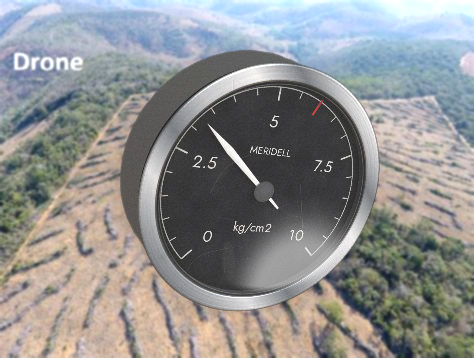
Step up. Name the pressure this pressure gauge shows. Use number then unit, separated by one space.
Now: 3.25 kg/cm²
